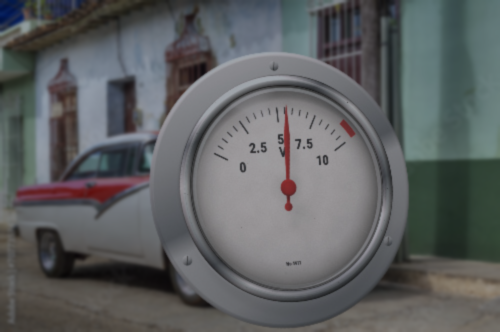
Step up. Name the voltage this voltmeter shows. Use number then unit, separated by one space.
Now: 5.5 V
